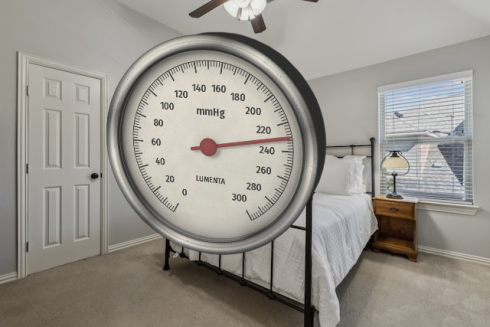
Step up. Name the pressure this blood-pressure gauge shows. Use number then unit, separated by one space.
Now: 230 mmHg
